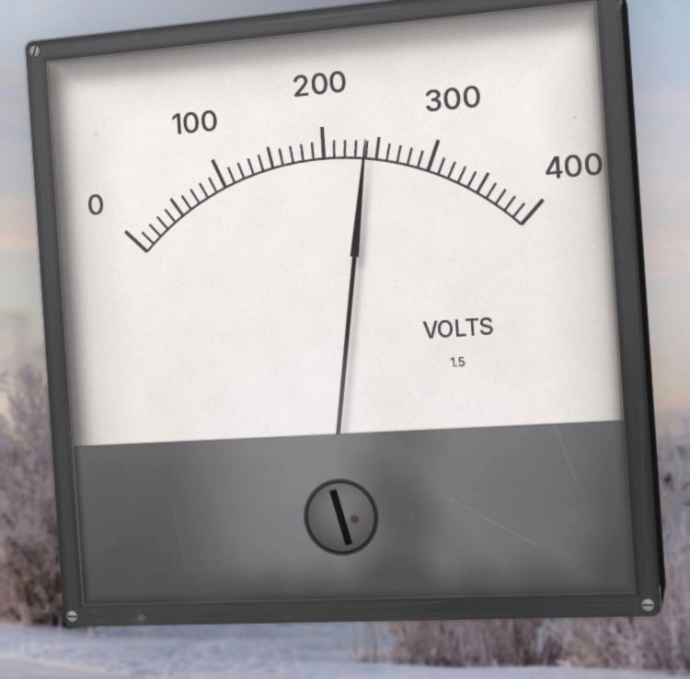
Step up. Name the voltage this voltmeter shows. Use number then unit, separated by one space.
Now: 240 V
